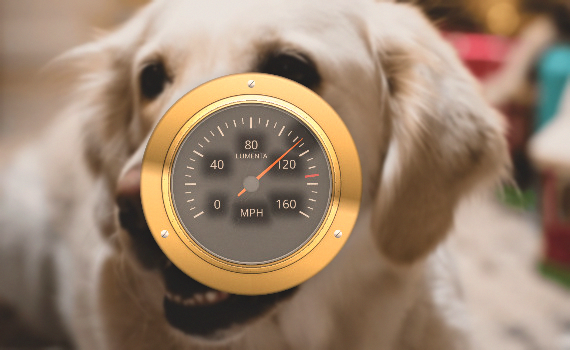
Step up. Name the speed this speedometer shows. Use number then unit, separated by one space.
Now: 112.5 mph
